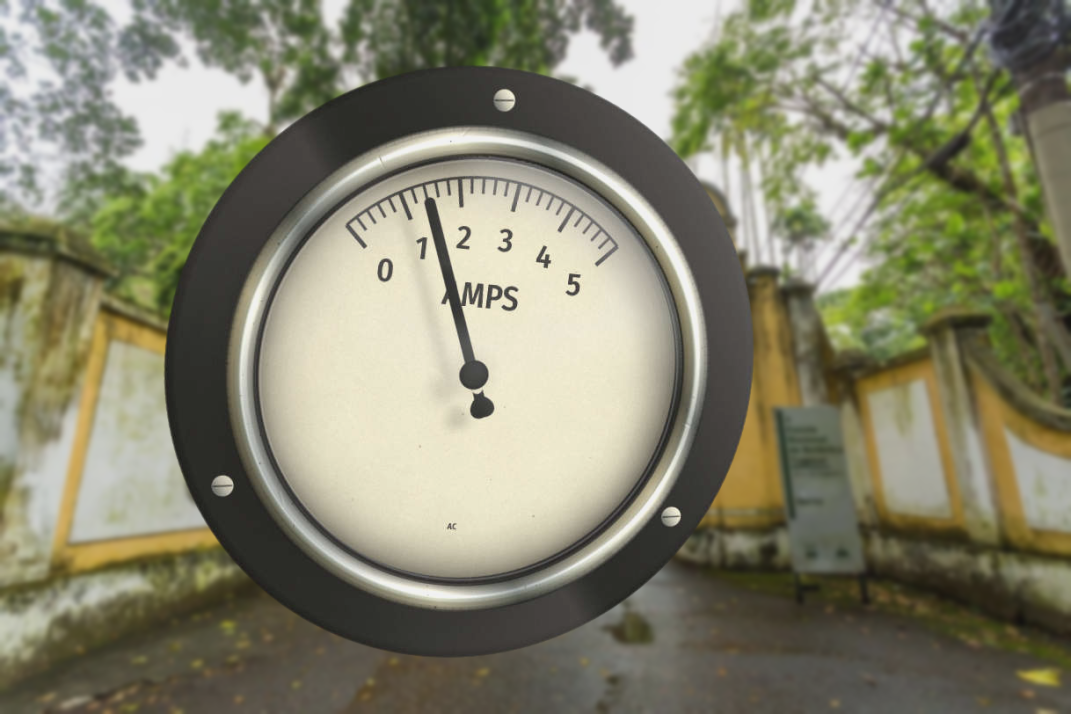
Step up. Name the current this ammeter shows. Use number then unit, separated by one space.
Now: 1.4 A
